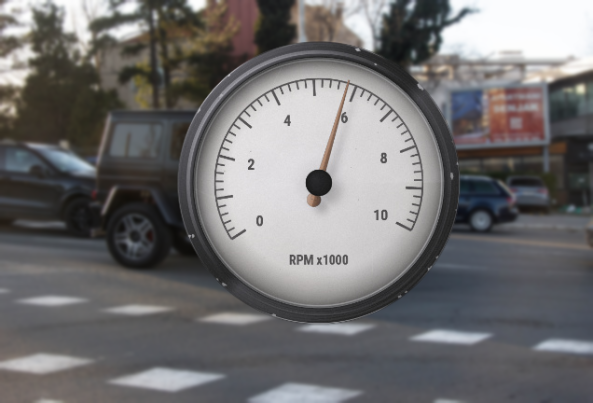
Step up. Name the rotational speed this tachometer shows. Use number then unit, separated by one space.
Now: 5800 rpm
